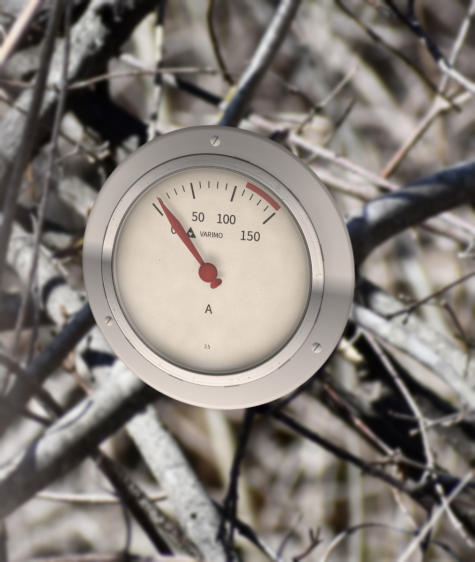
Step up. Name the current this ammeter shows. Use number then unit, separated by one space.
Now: 10 A
